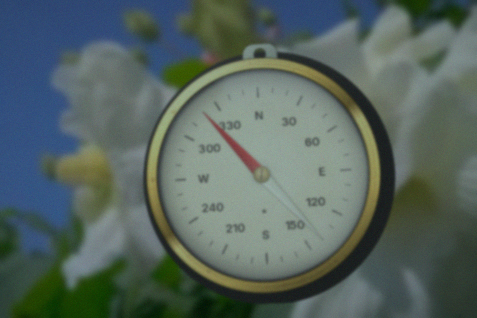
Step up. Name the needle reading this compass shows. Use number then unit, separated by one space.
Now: 320 °
